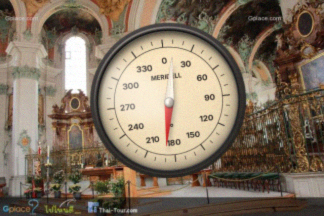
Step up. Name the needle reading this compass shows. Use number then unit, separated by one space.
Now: 190 °
